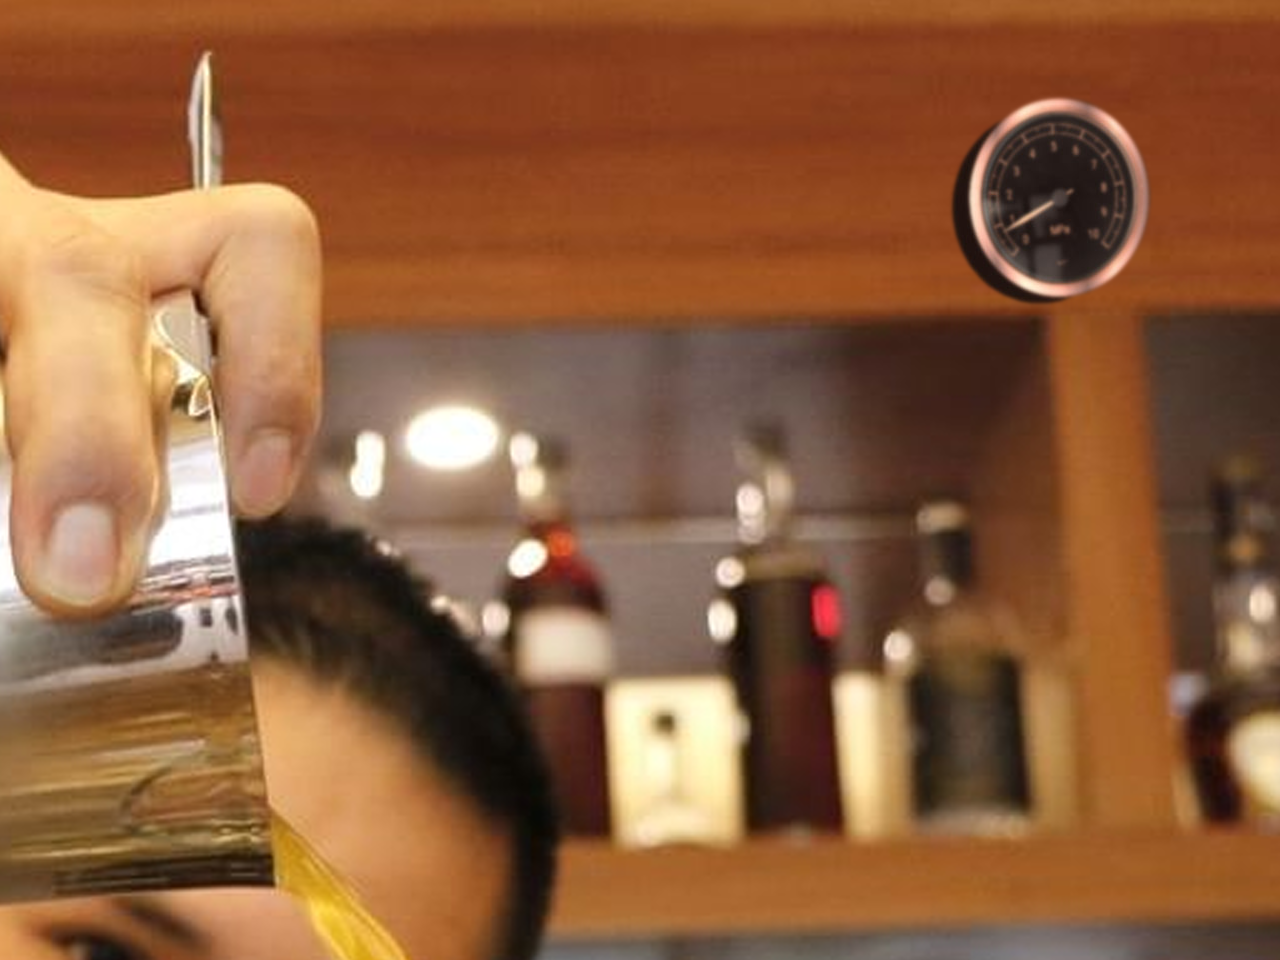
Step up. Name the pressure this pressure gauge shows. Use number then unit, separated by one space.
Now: 0.75 MPa
